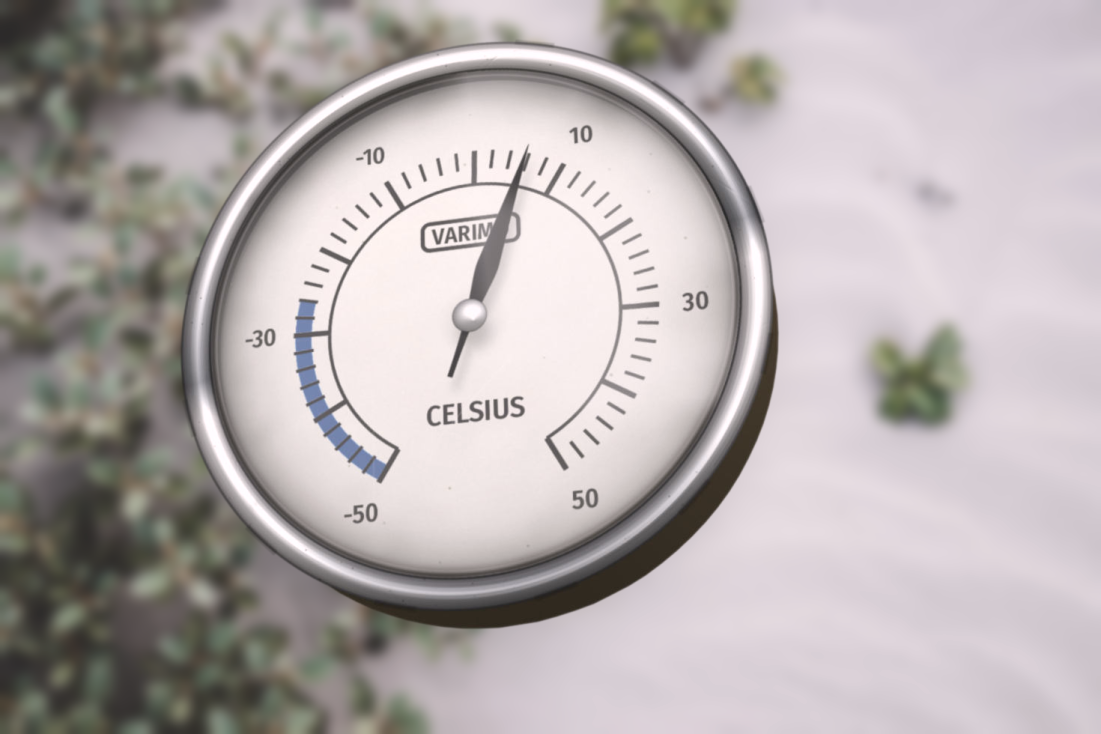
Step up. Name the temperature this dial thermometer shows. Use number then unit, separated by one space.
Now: 6 °C
